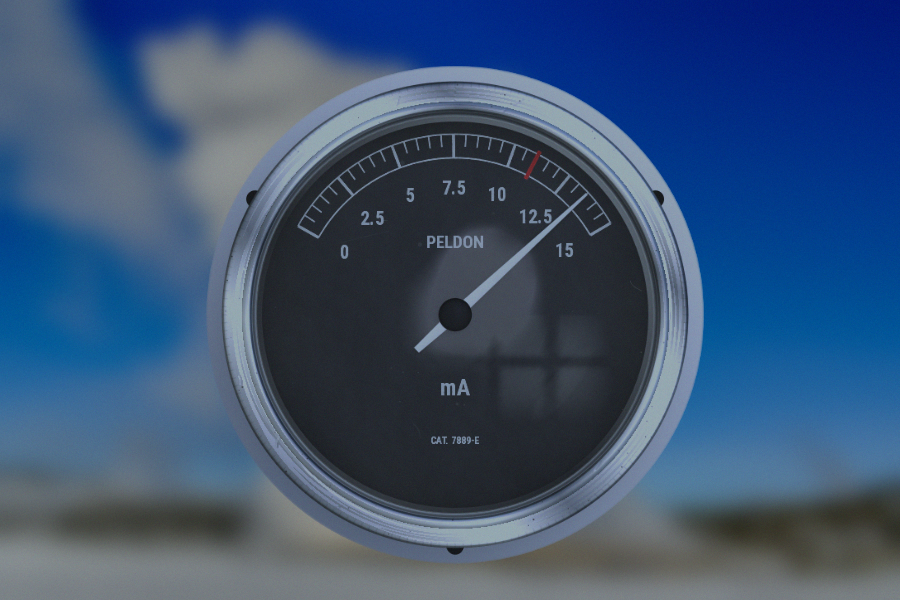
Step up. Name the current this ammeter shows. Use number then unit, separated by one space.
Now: 13.5 mA
